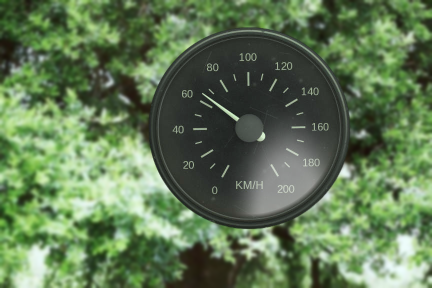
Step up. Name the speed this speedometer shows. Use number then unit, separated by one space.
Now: 65 km/h
